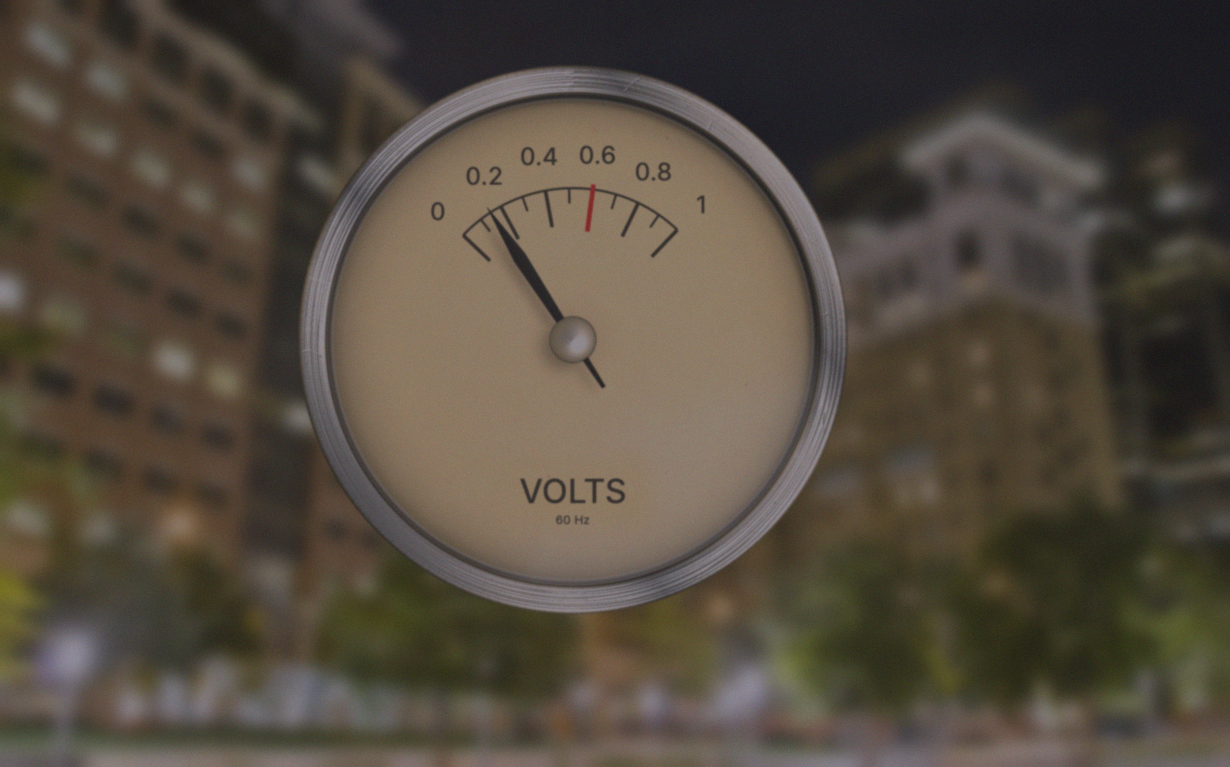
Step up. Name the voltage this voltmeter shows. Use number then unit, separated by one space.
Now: 0.15 V
